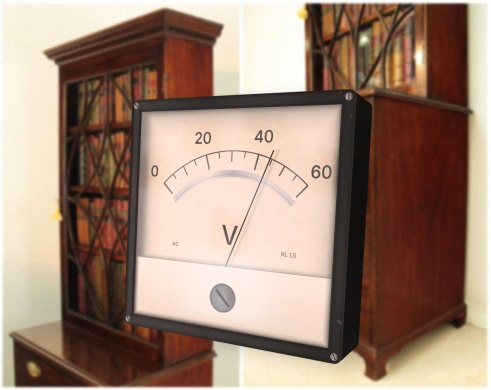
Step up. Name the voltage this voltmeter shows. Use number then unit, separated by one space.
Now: 45 V
